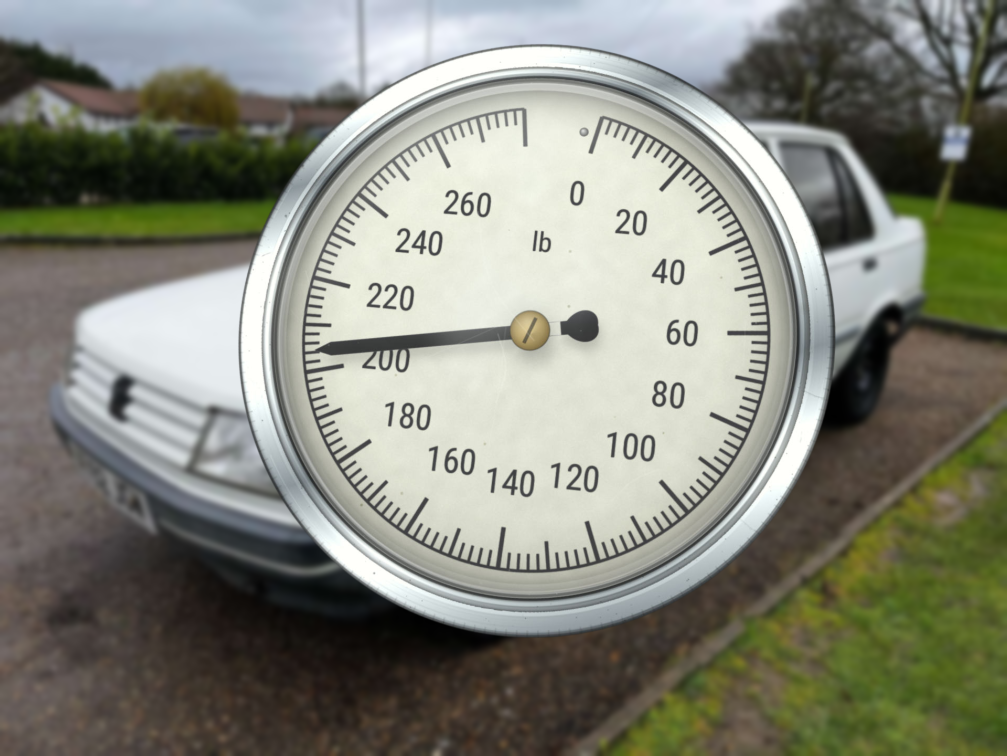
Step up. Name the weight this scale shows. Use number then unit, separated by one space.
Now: 204 lb
